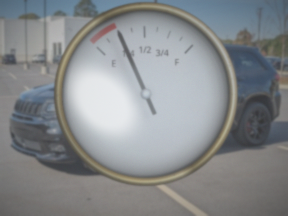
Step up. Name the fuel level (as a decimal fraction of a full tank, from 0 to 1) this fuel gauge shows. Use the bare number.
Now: 0.25
